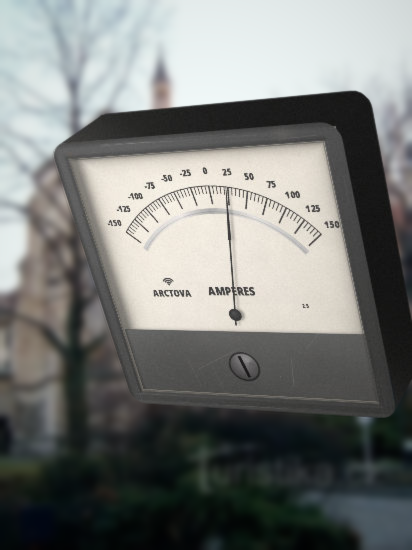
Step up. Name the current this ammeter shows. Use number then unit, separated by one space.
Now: 25 A
